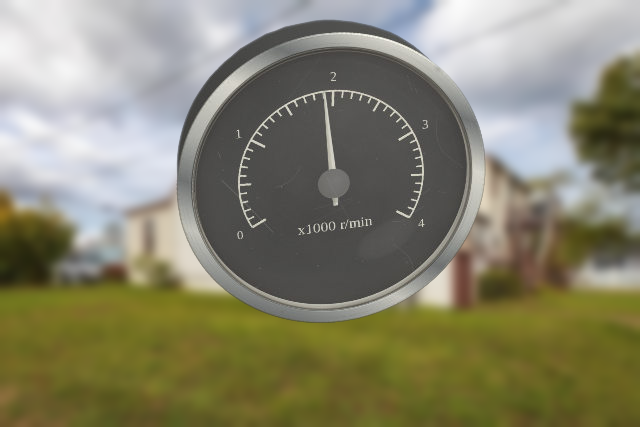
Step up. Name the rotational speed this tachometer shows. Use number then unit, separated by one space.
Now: 1900 rpm
